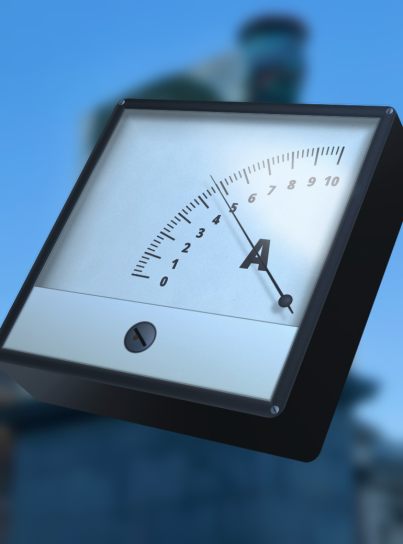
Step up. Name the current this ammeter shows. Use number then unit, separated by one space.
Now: 4.8 A
